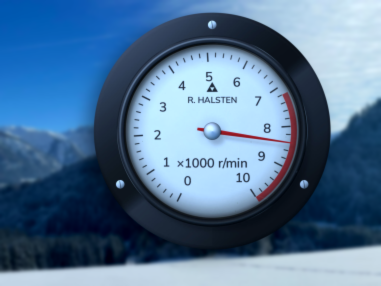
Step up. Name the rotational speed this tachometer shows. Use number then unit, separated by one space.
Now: 8400 rpm
